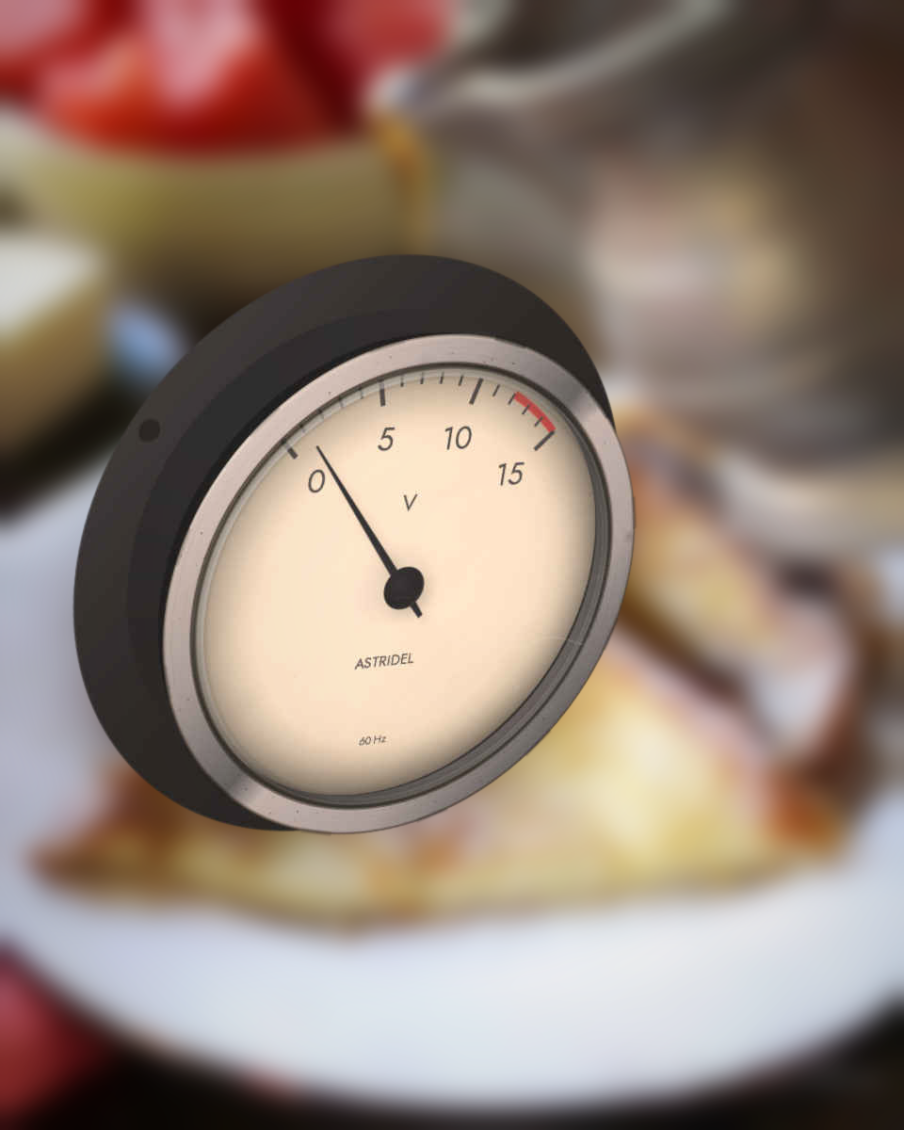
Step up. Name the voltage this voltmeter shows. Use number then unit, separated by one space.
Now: 1 V
